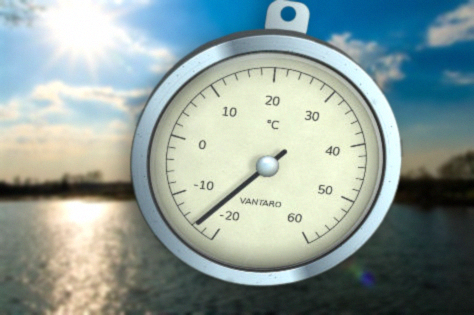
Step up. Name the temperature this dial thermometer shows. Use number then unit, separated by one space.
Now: -16 °C
